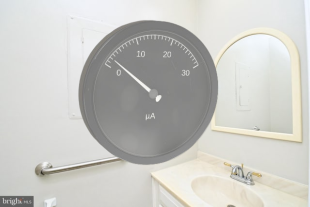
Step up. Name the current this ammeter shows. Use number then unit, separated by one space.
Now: 2 µA
